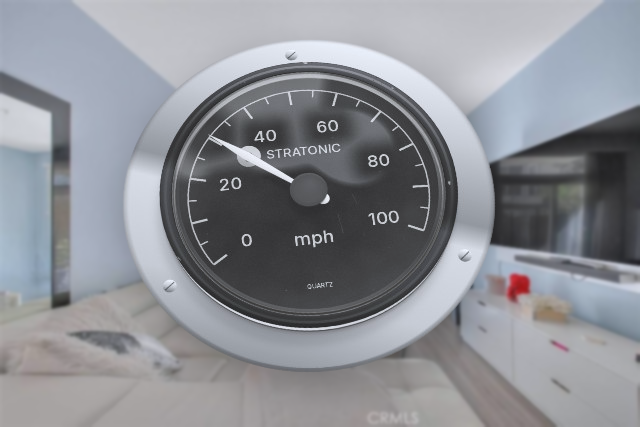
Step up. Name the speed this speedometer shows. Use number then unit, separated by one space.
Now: 30 mph
